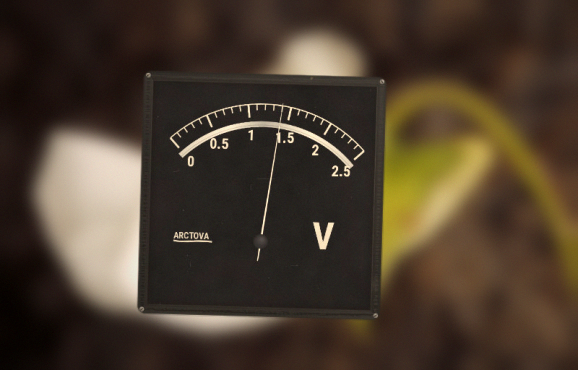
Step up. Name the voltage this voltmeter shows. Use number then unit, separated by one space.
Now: 1.4 V
